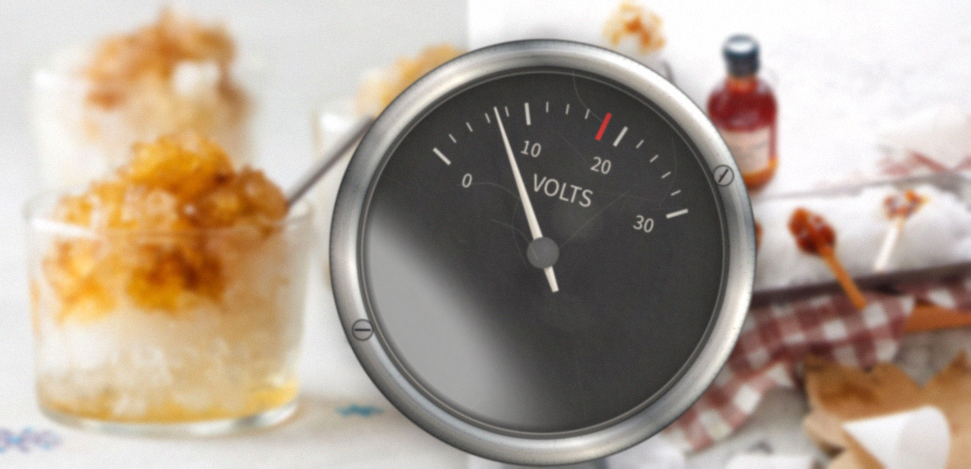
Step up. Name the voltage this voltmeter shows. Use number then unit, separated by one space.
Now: 7 V
